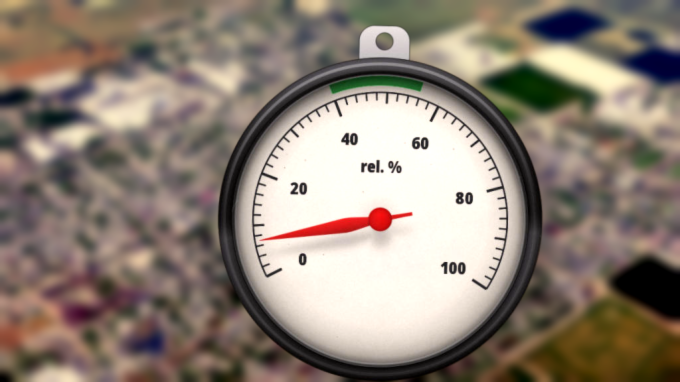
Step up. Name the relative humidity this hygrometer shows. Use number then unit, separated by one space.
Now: 7 %
